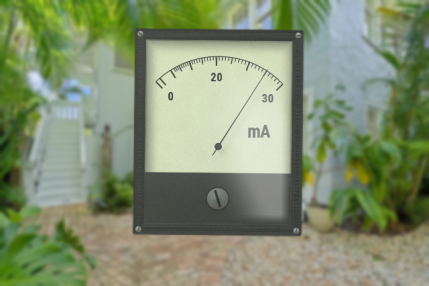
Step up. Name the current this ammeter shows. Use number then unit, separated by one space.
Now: 27.5 mA
